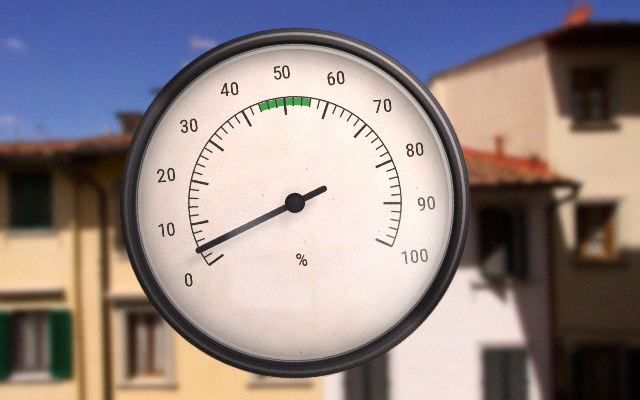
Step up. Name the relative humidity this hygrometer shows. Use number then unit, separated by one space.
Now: 4 %
